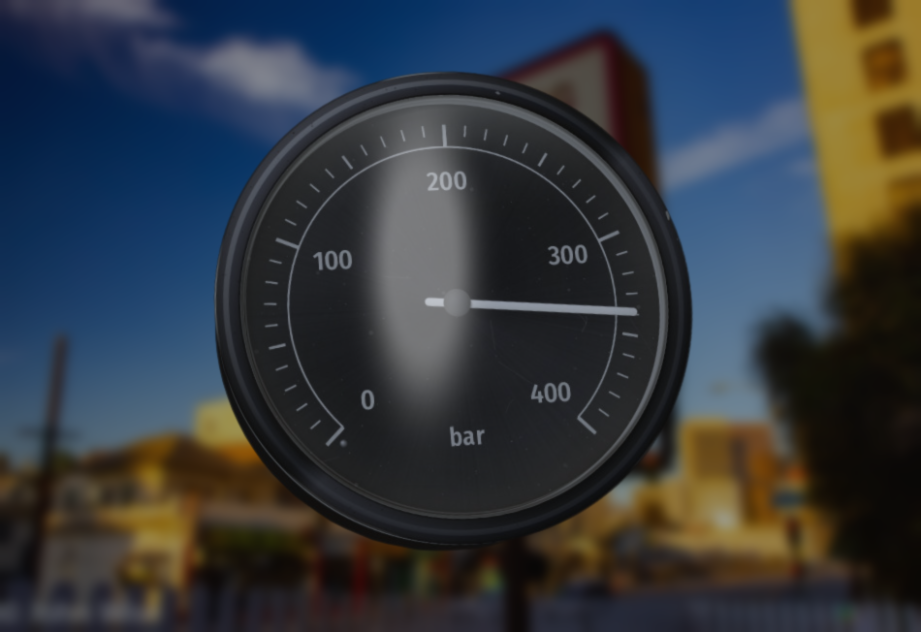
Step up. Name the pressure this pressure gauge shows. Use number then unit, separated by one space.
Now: 340 bar
